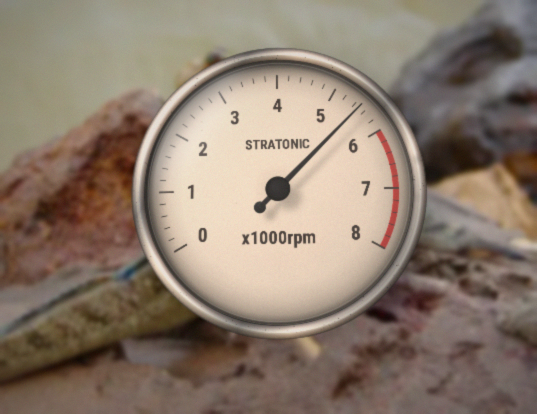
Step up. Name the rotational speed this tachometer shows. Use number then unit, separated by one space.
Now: 5500 rpm
